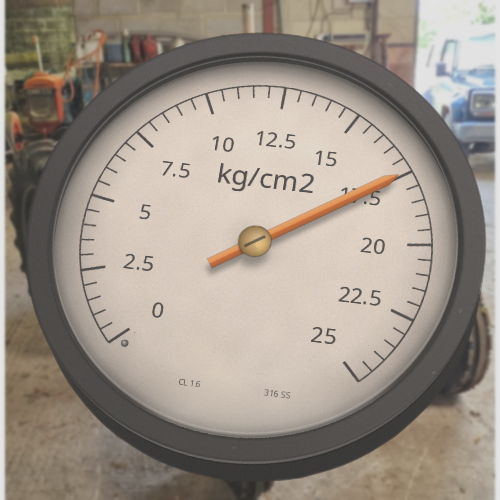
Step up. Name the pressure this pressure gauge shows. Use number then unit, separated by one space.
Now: 17.5 kg/cm²
